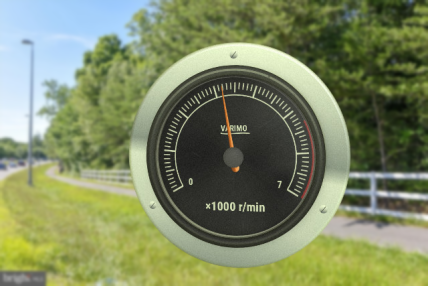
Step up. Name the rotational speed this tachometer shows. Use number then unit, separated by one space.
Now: 3200 rpm
